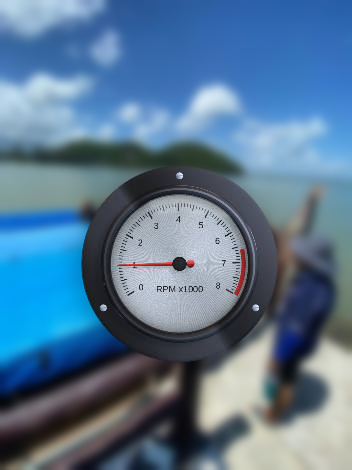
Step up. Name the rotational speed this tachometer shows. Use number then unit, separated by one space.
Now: 1000 rpm
